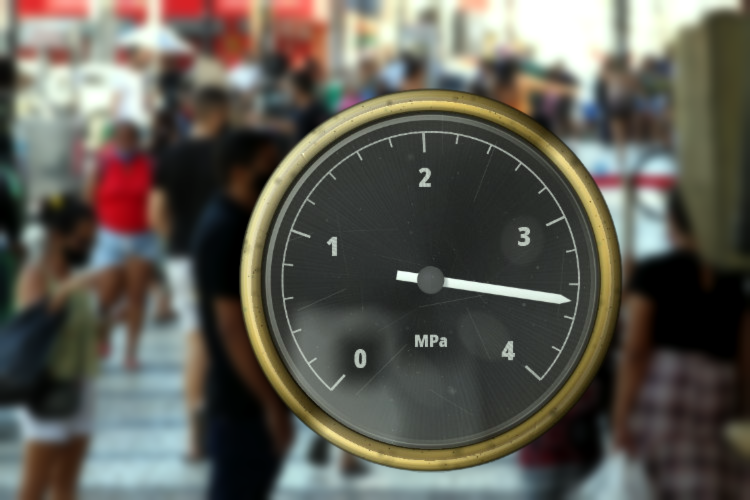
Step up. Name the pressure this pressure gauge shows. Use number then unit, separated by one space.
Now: 3.5 MPa
